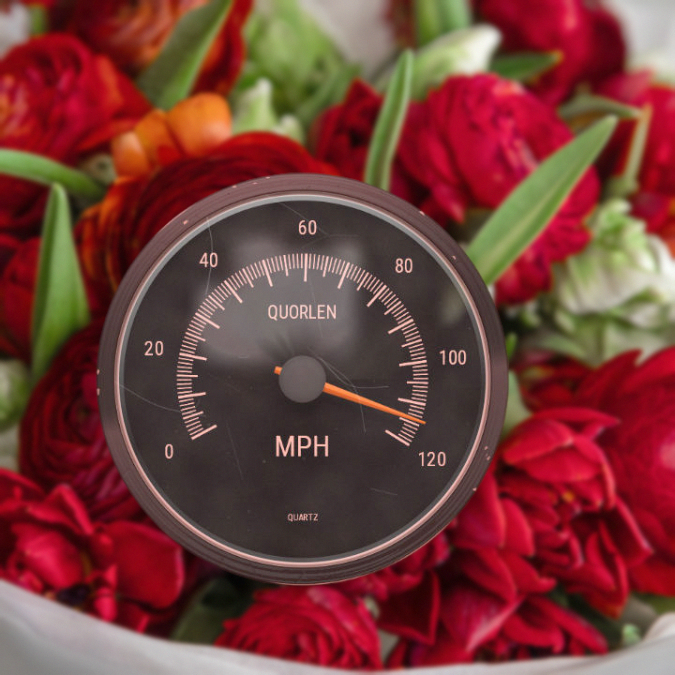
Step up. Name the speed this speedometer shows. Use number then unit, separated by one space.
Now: 114 mph
